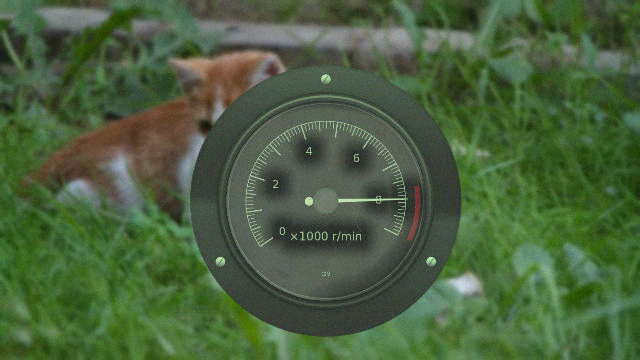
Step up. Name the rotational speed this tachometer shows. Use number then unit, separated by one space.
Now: 8000 rpm
